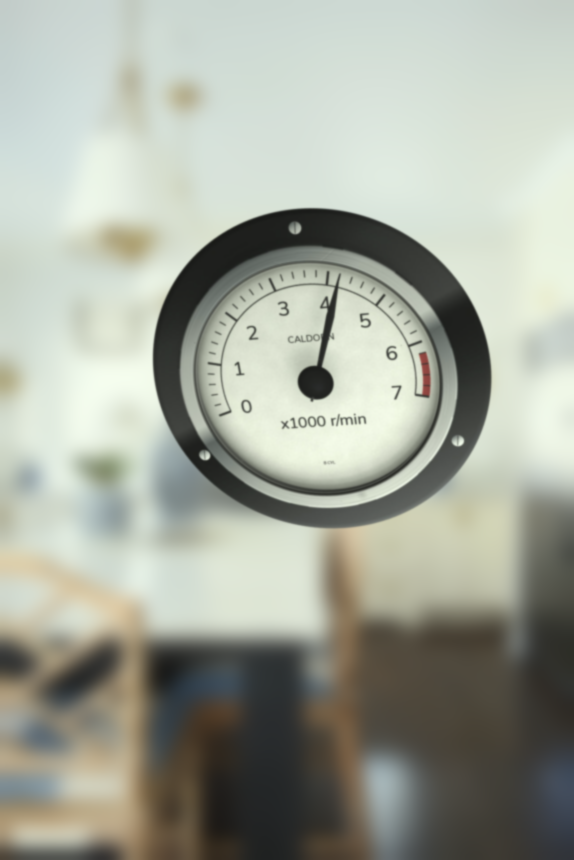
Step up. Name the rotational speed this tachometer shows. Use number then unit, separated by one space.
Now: 4200 rpm
